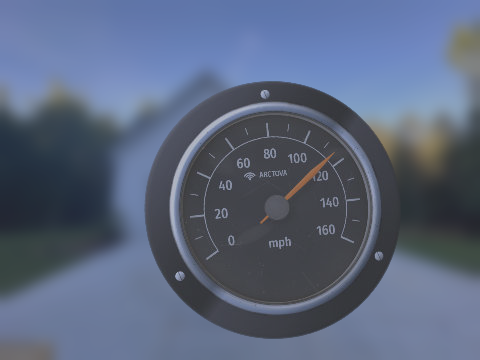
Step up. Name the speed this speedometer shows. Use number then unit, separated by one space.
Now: 115 mph
